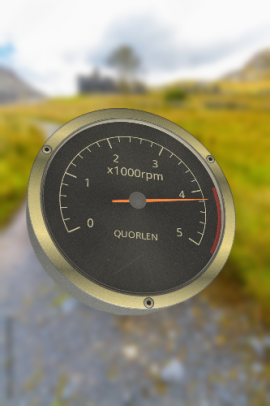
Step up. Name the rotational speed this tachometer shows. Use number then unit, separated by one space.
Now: 4200 rpm
